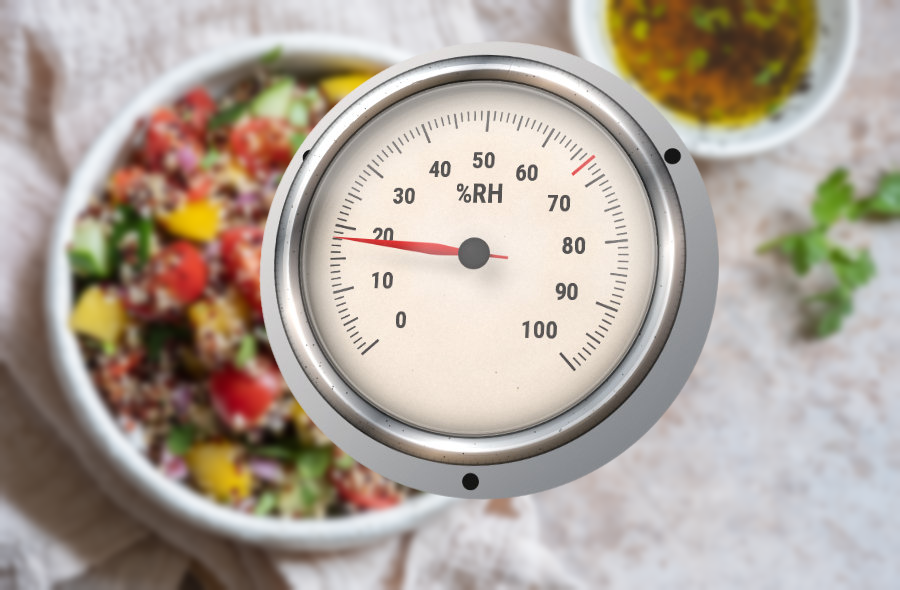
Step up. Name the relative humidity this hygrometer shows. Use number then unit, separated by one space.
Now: 18 %
